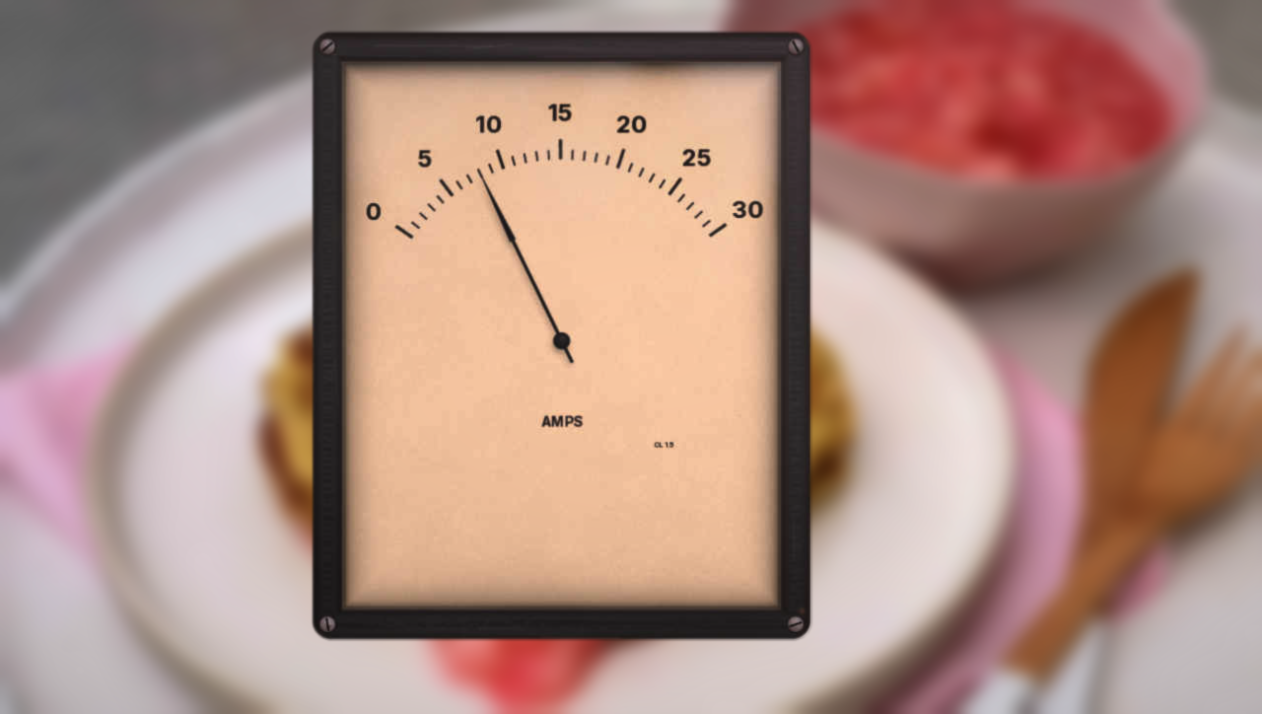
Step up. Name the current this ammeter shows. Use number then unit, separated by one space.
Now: 8 A
